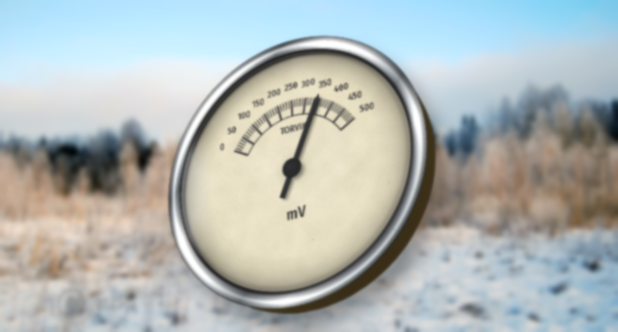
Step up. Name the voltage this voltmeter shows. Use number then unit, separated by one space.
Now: 350 mV
